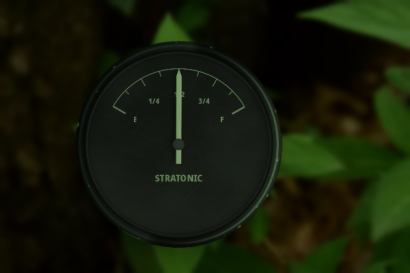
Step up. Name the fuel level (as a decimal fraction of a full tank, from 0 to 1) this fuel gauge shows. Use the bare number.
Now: 0.5
